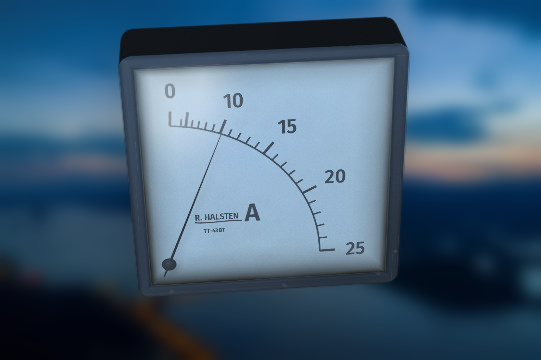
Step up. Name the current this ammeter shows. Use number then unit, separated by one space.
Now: 10 A
